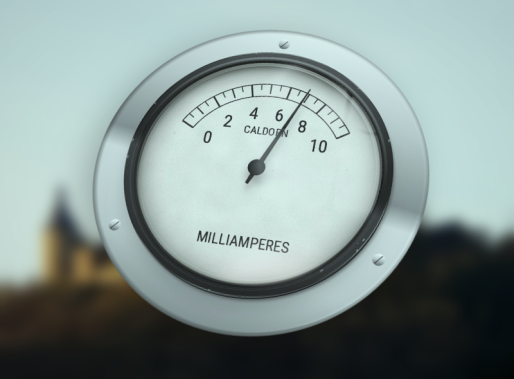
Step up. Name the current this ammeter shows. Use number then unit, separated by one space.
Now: 7 mA
